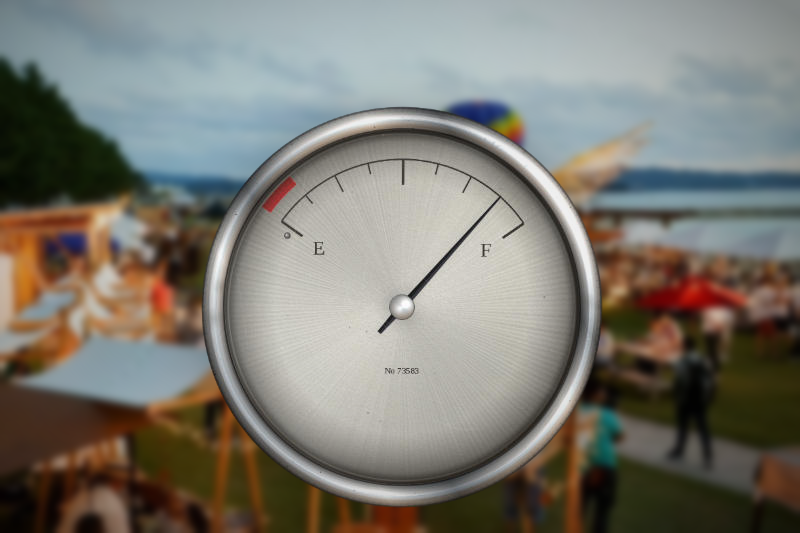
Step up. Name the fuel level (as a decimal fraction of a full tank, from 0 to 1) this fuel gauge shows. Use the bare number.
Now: 0.875
